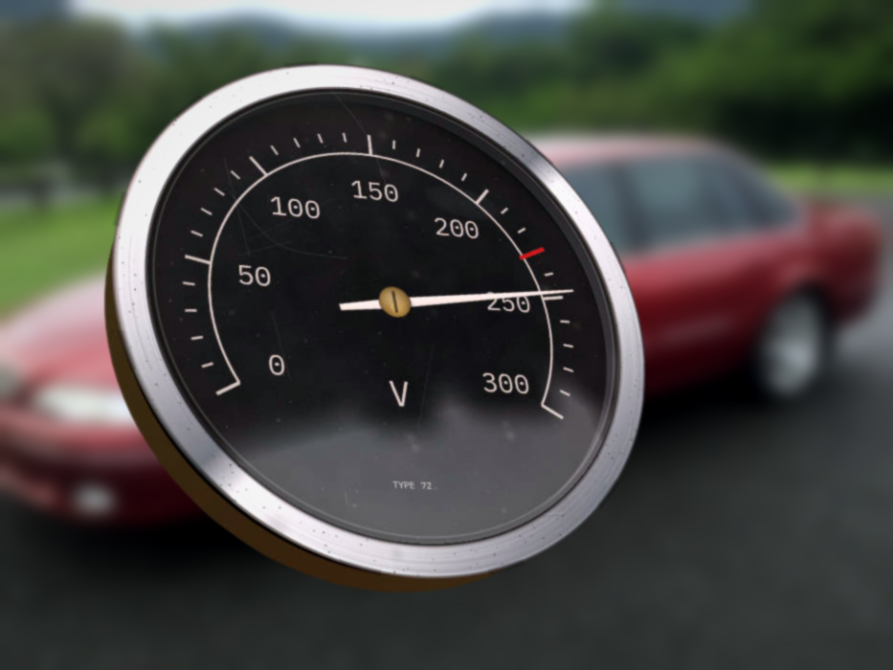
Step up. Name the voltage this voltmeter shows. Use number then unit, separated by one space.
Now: 250 V
